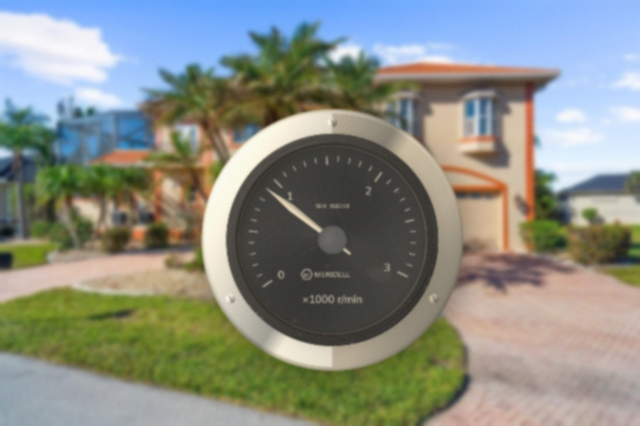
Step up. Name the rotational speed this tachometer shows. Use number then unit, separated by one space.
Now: 900 rpm
